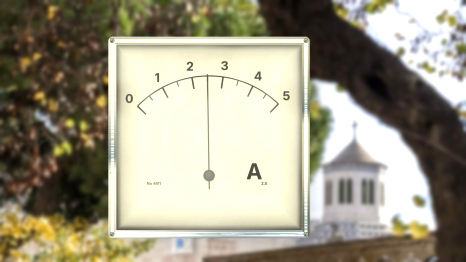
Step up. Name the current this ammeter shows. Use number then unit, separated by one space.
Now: 2.5 A
